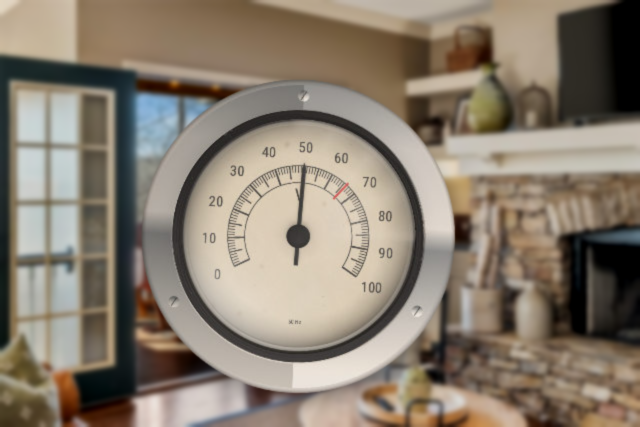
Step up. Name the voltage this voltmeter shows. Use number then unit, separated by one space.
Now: 50 V
